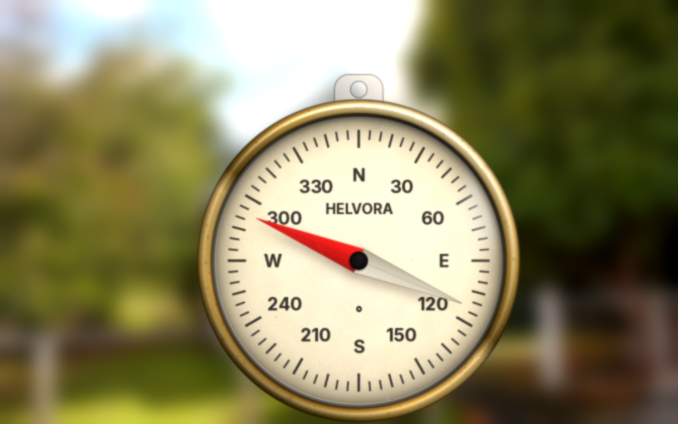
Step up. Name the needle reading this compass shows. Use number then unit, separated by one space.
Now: 292.5 °
